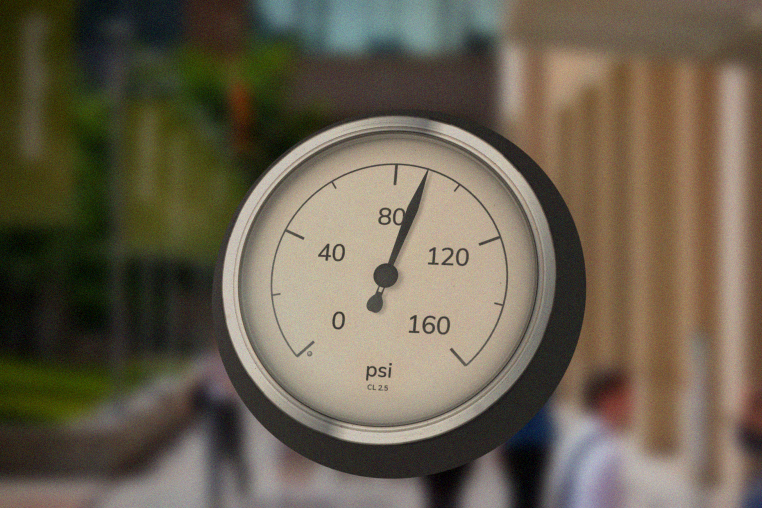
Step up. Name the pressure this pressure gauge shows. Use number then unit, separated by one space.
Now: 90 psi
